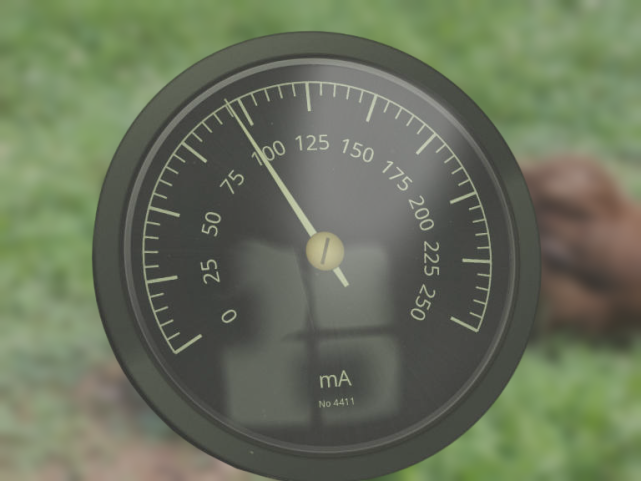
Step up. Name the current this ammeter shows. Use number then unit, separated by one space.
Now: 95 mA
